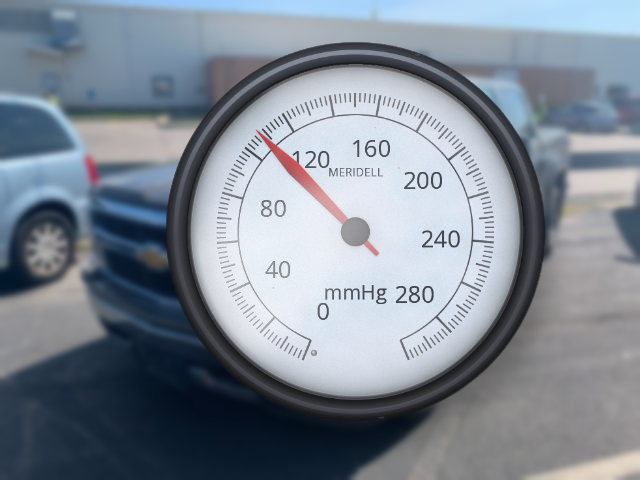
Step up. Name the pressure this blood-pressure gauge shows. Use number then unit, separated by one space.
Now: 108 mmHg
